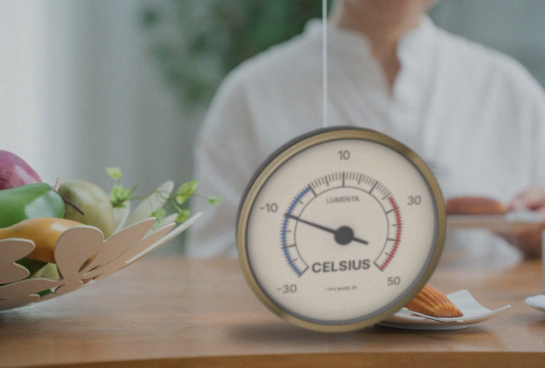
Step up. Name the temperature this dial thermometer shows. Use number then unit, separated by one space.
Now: -10 °C
